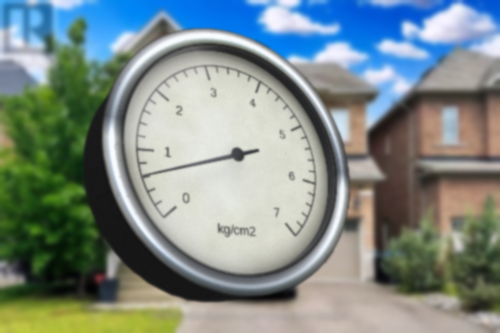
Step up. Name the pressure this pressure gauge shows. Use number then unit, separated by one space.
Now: 0.6 kg/cm²
